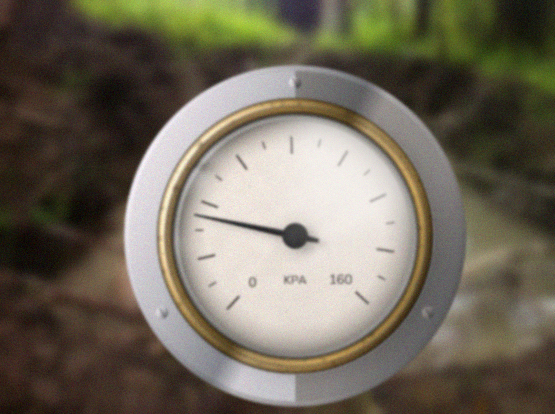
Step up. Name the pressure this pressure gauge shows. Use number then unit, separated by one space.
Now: 35 kPa
